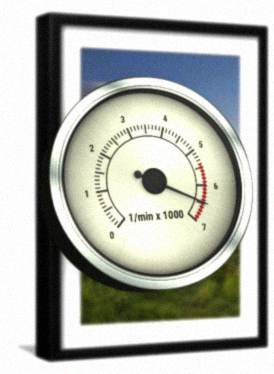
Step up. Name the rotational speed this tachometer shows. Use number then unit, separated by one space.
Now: 6500 rpm
